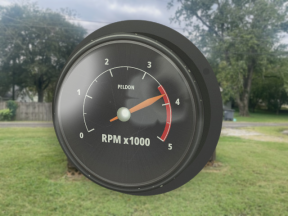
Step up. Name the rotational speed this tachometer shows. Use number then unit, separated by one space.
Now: 3750 rpm
